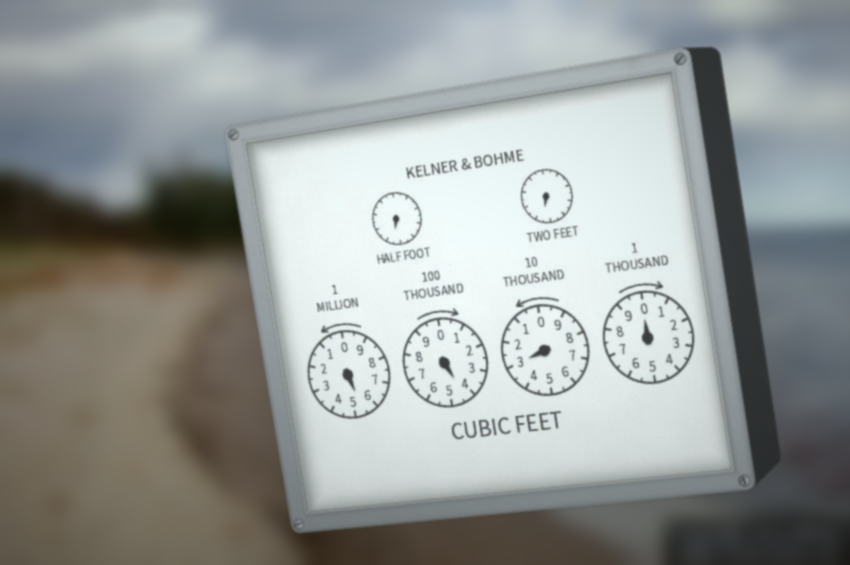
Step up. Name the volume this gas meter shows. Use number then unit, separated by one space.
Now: 543000 ft³
